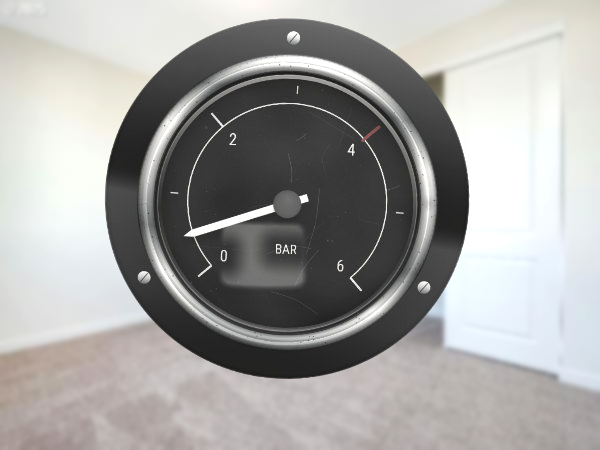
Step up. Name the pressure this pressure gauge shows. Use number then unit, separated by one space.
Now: 0.5 bar
